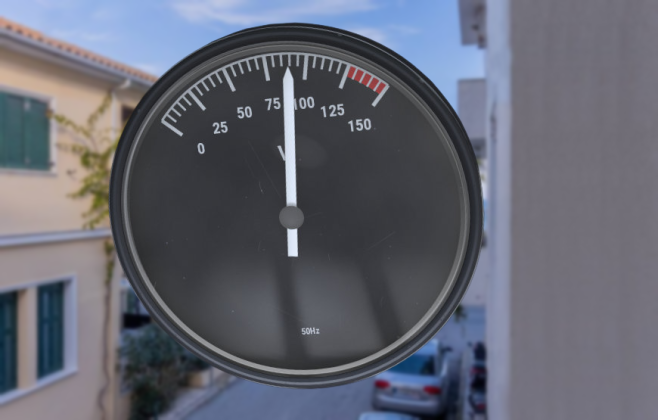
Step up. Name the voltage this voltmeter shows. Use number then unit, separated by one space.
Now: 90 V
